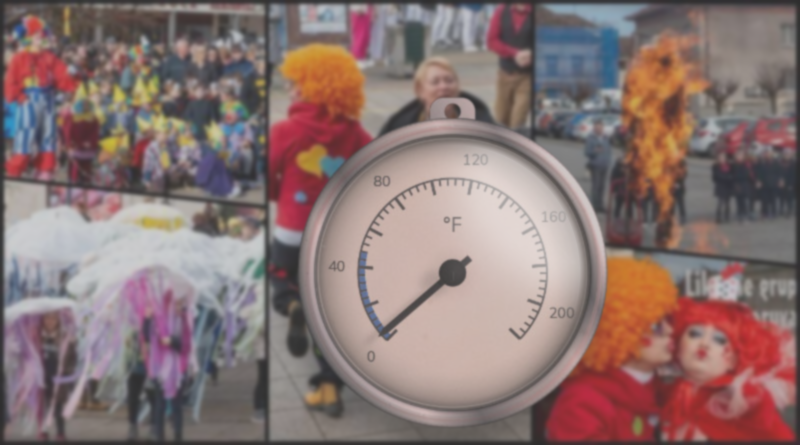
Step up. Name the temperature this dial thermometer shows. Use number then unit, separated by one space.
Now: 4 °F
